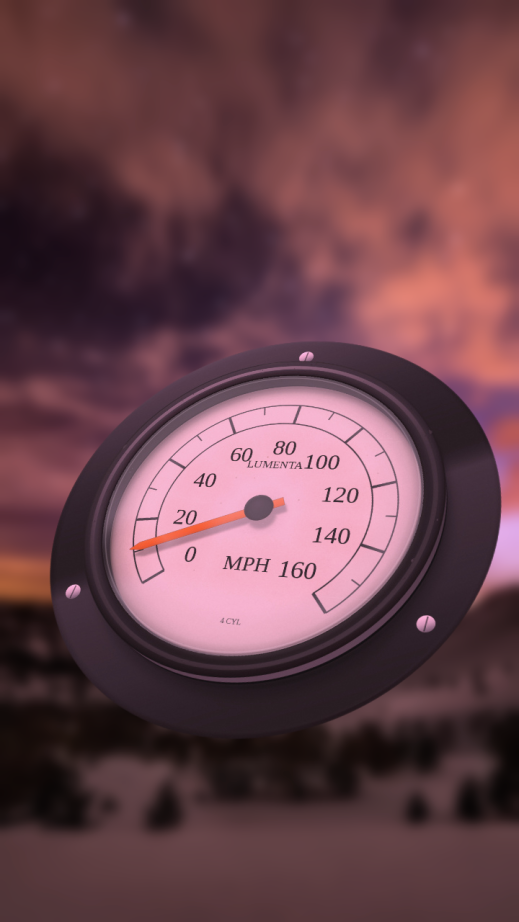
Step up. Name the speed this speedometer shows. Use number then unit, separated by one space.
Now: 10 mph
